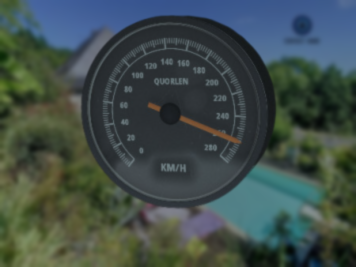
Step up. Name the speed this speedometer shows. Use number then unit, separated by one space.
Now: 260 km/h
